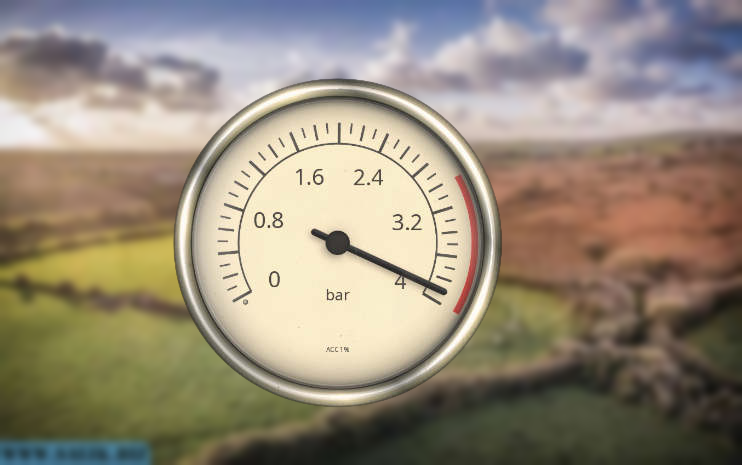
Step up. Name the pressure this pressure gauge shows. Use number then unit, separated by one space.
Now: 3.9 bar
